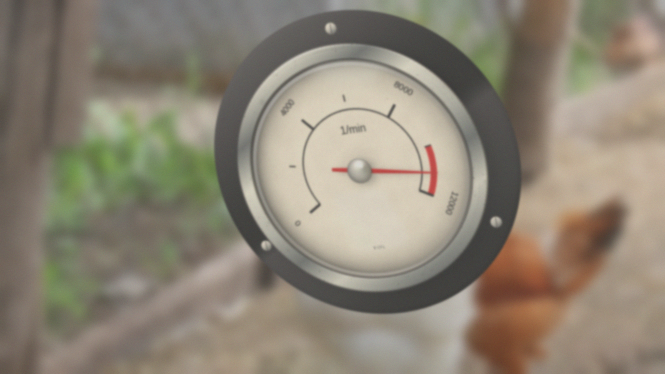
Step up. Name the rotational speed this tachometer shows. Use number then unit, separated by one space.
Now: 11000 rpm
